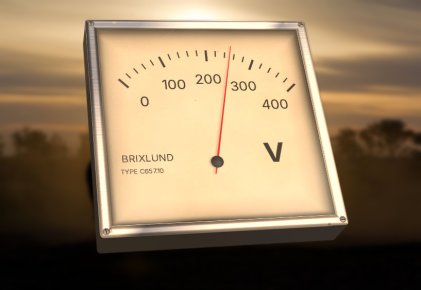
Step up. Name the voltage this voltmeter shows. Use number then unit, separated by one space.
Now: 250 V
